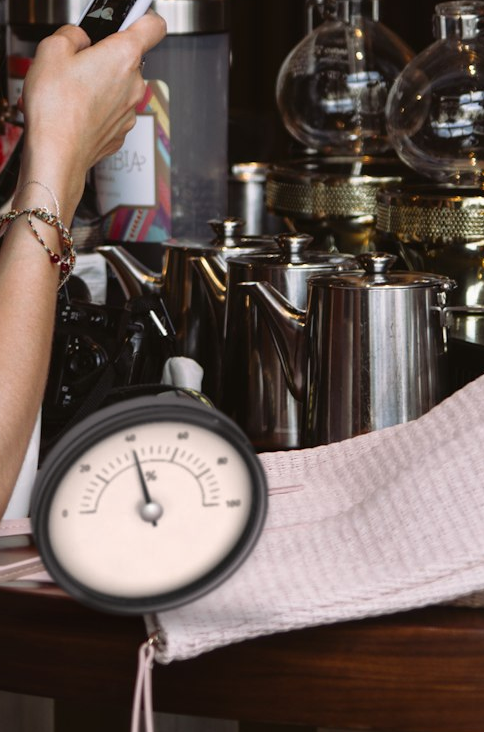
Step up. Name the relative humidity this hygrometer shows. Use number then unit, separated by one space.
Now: 40 %
